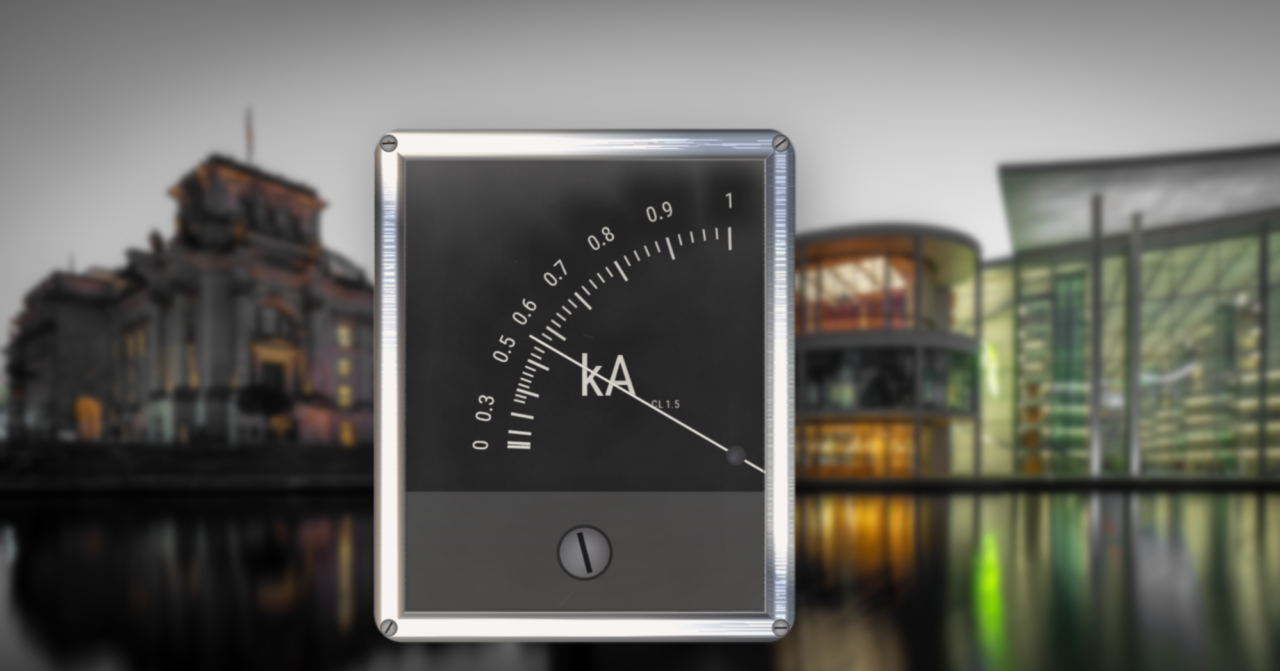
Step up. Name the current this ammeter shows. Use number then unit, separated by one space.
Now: 0.56 kA
